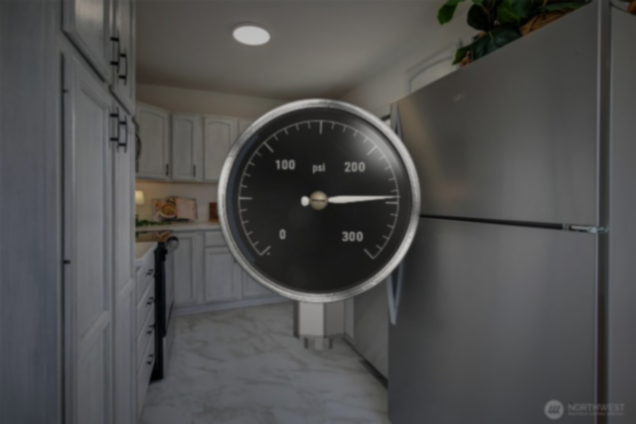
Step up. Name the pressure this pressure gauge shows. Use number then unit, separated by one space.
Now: 245 psi
